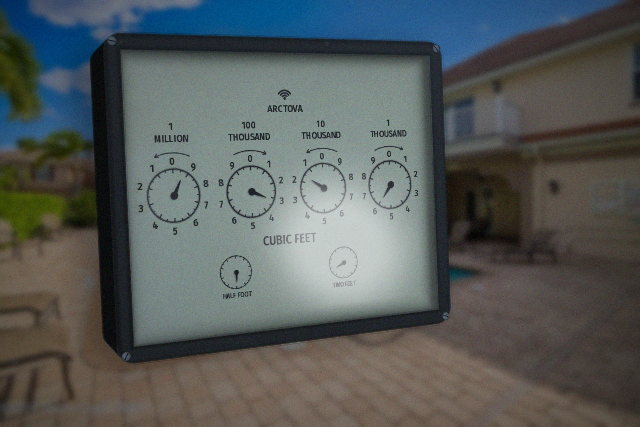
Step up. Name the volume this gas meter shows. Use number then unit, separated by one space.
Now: 931600 ft³
